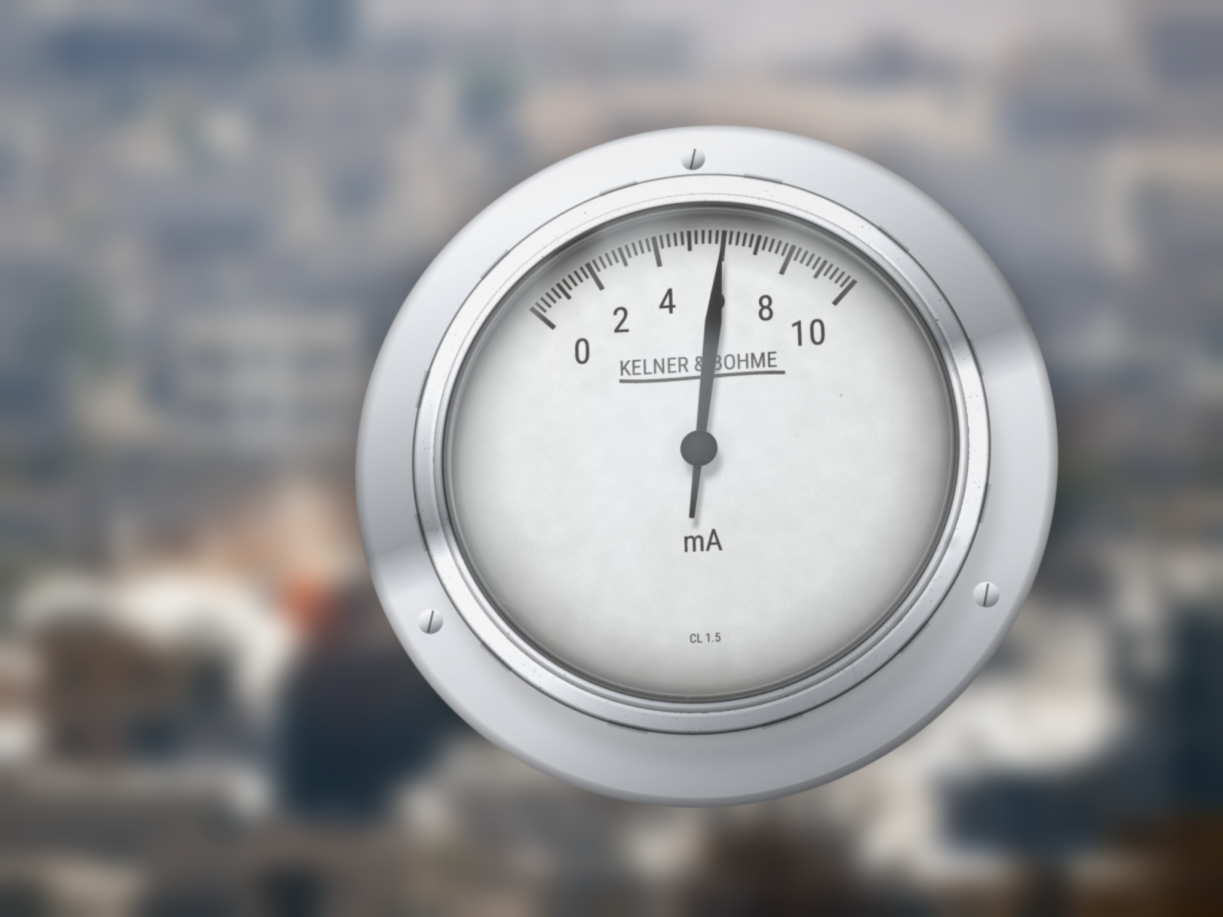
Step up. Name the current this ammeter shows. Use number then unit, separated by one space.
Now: 6 mA
